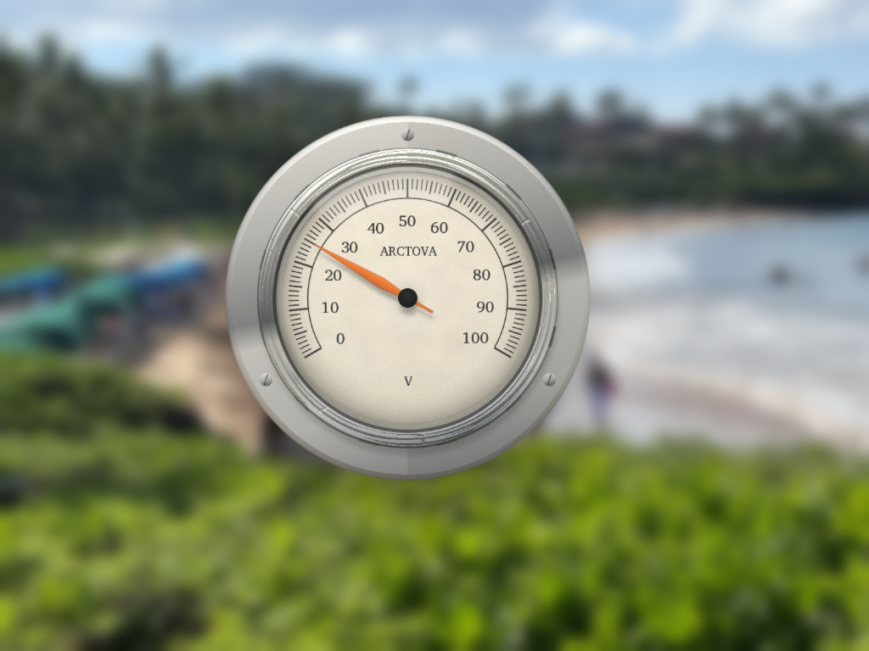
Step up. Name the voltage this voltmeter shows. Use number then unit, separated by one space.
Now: 25 V
